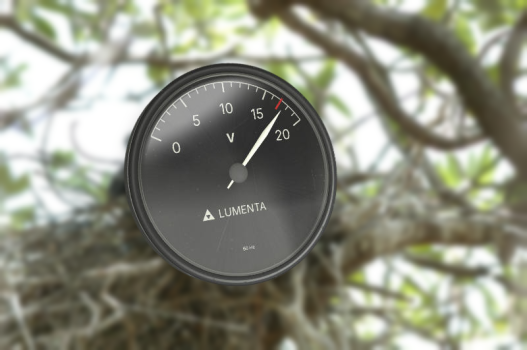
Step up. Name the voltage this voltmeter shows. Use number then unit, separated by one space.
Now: 17.5 V
